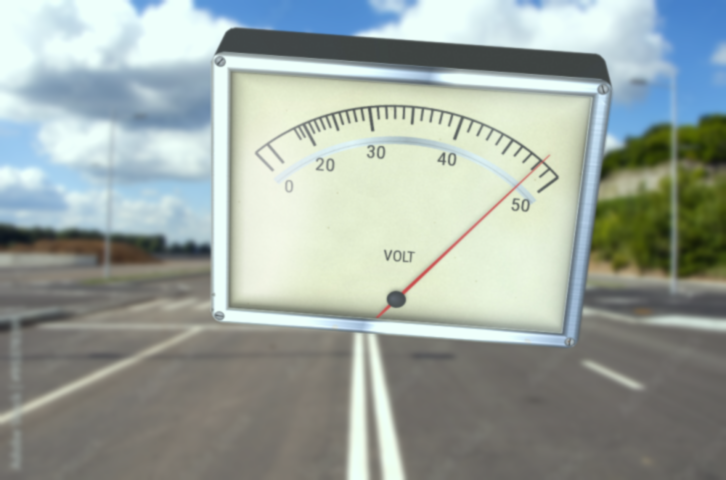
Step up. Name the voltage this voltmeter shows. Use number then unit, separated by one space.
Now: 48 V
